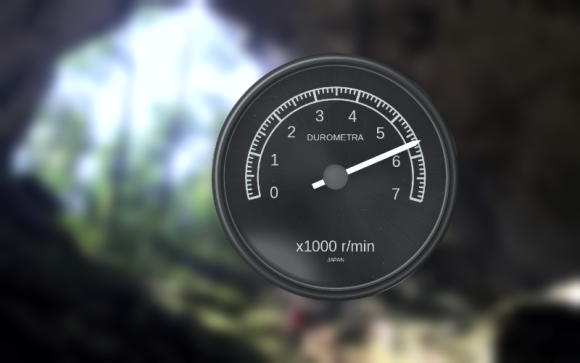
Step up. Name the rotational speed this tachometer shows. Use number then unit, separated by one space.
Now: 5700 rpm
